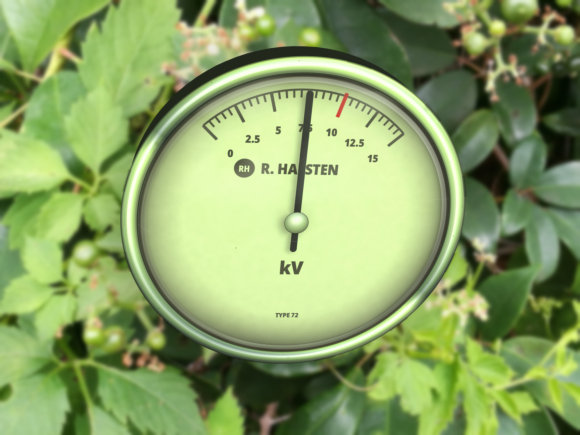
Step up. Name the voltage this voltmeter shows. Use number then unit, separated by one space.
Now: 7.5 kV
